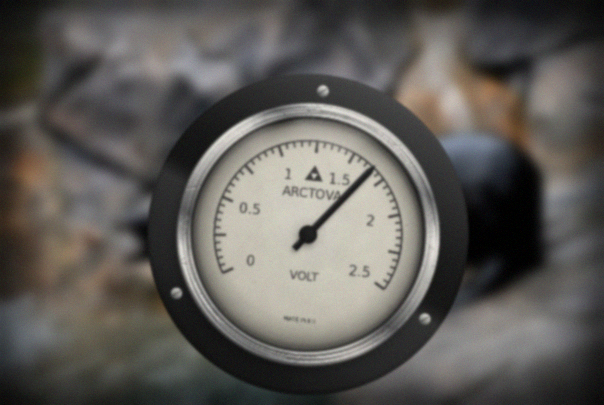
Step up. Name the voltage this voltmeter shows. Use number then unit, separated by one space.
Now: 1.65 V
